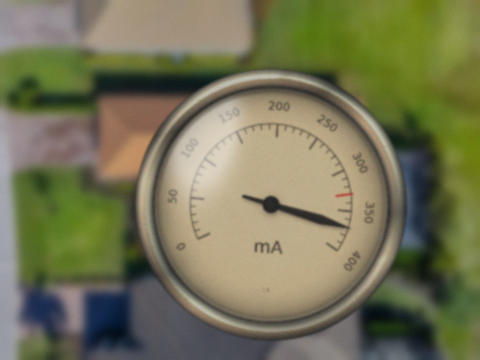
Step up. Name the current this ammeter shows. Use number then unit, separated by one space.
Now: 370 mA
